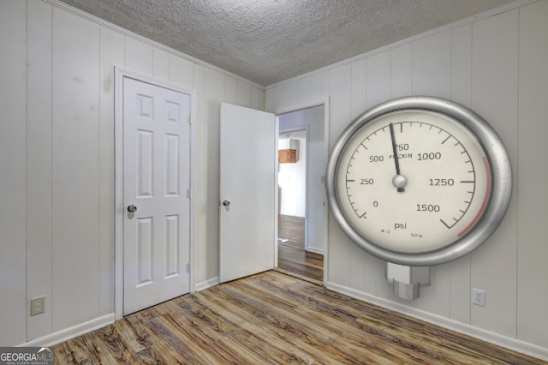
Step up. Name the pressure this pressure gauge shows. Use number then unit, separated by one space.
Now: 700 psi
